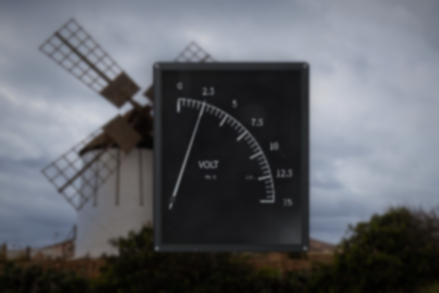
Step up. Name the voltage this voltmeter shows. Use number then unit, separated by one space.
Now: 2.5 V
